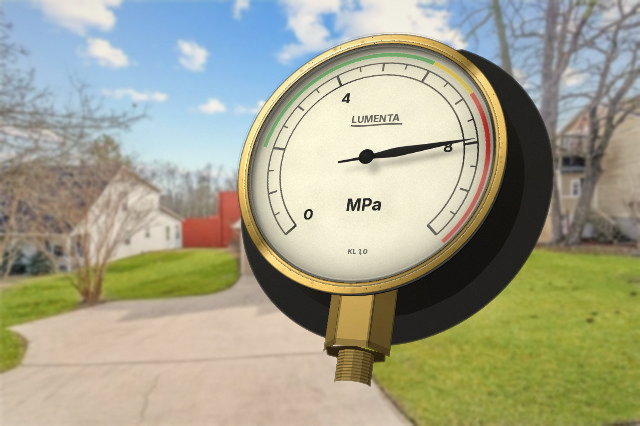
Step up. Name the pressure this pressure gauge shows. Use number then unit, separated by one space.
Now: 8 MPa
